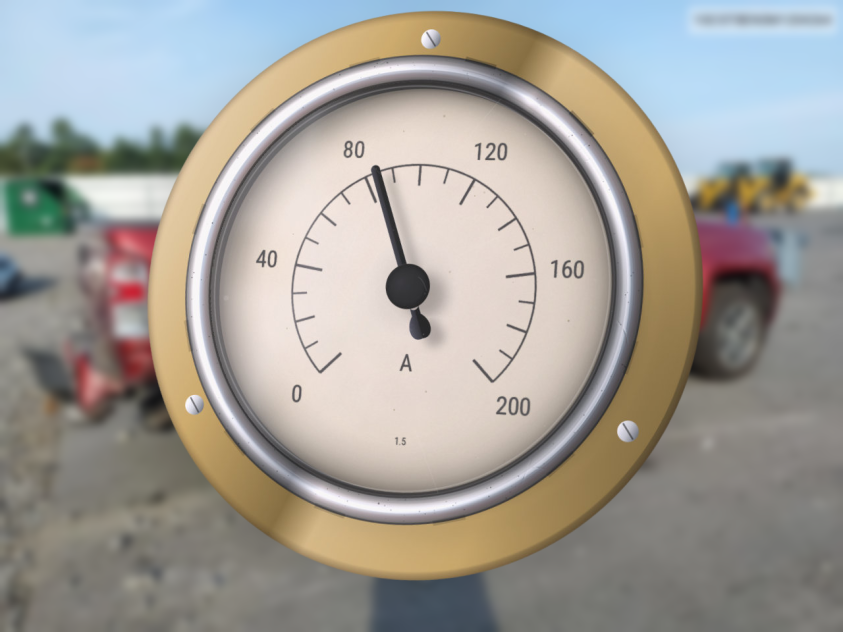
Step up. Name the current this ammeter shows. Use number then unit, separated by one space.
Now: 85 A
